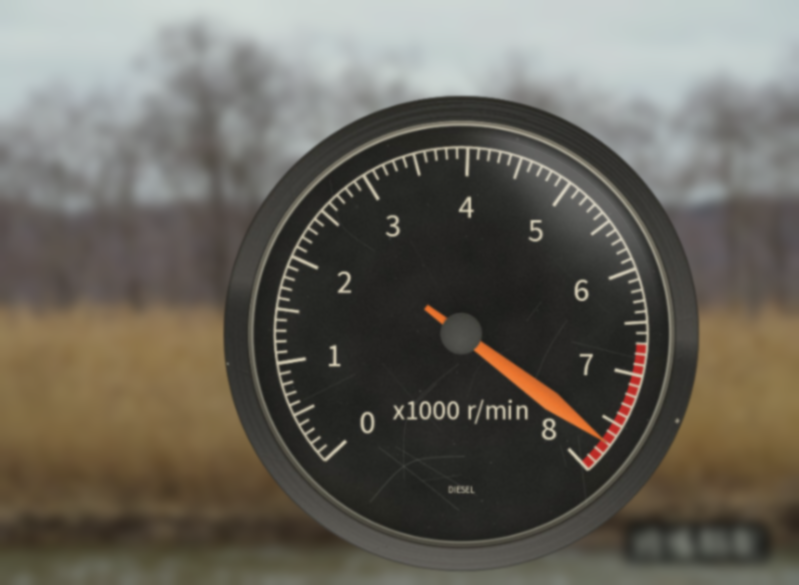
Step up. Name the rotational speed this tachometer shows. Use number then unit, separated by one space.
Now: 7700 rpm
